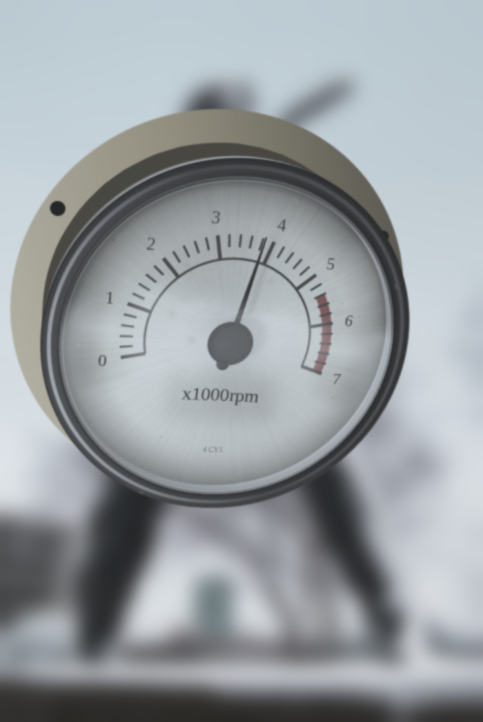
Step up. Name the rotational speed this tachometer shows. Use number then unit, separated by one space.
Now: 3800 rpm
